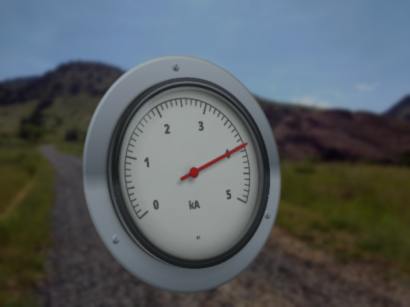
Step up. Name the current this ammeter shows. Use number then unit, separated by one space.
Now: 4 kA
